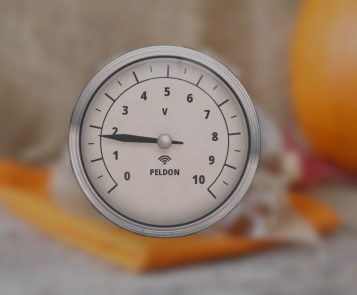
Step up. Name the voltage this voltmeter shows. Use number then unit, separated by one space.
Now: 1.75 V
